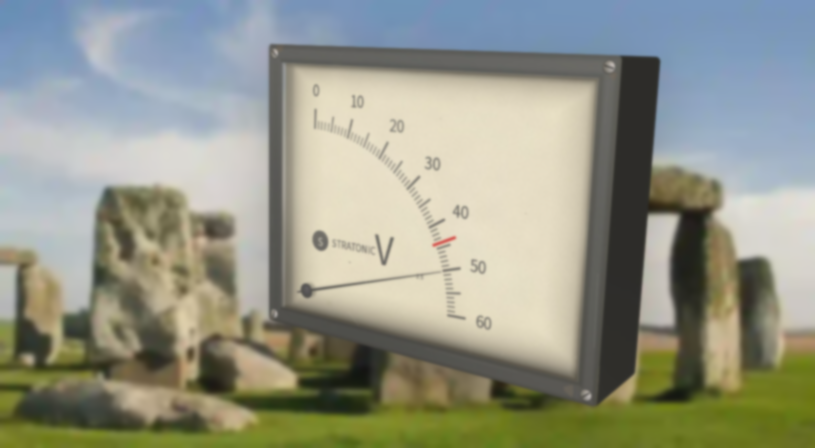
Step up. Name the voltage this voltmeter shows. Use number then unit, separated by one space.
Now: 50 V
